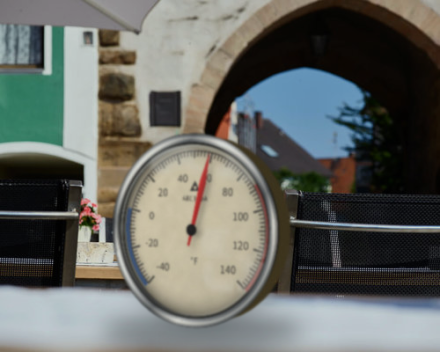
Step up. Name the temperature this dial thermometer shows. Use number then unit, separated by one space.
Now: 60 °F
